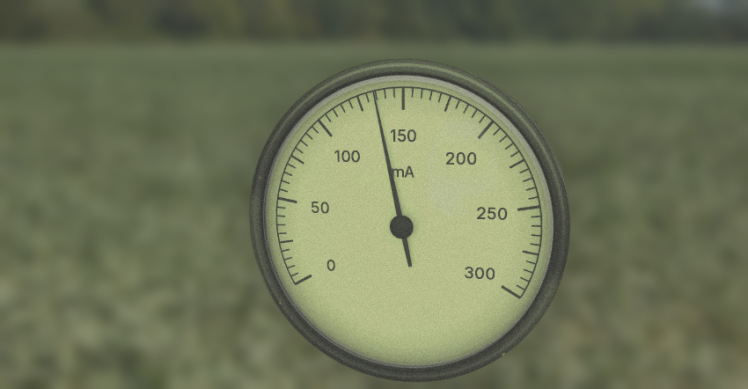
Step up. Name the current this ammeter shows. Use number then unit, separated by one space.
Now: 135 mA
